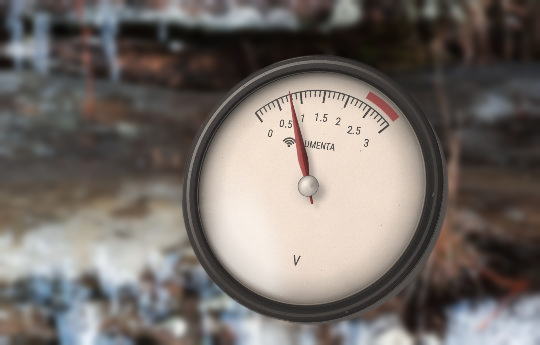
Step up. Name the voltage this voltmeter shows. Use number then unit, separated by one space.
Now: 0.8 V
